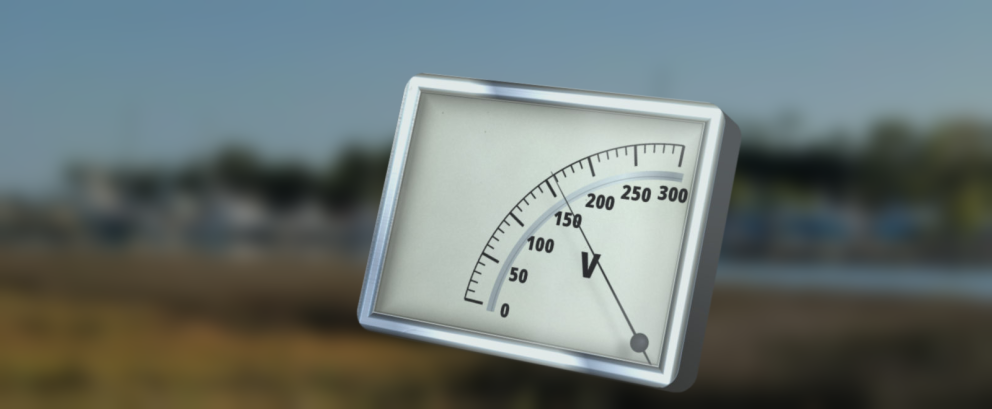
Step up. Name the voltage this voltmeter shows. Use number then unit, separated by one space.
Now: 160 V
